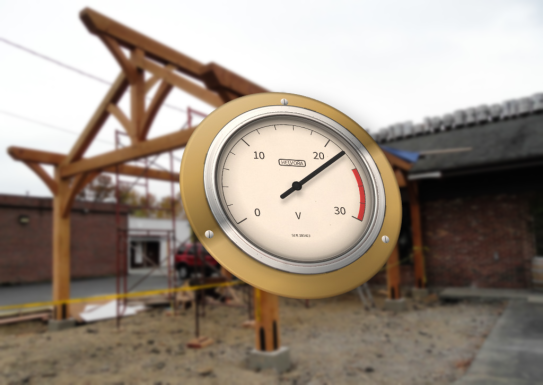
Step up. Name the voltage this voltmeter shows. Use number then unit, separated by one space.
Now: 22 V
